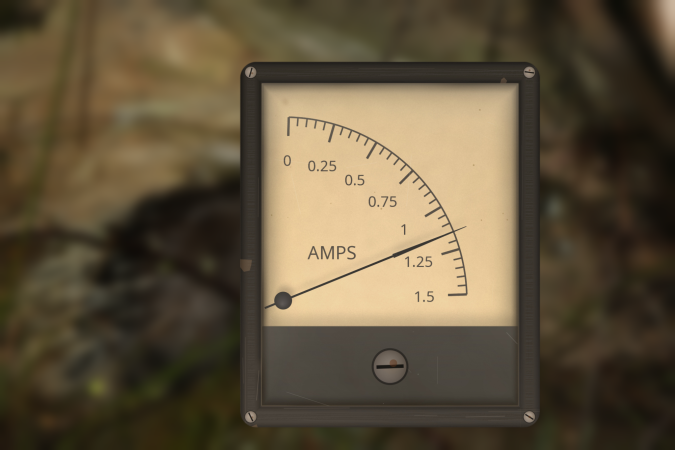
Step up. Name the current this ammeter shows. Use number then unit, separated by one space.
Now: 1.15 A
